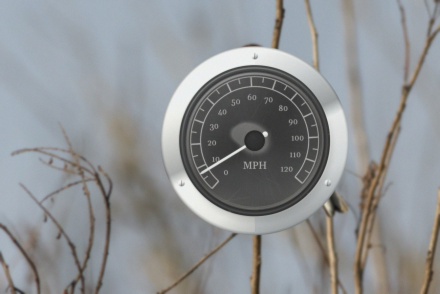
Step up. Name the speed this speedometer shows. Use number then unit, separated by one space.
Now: 7.5 mph
